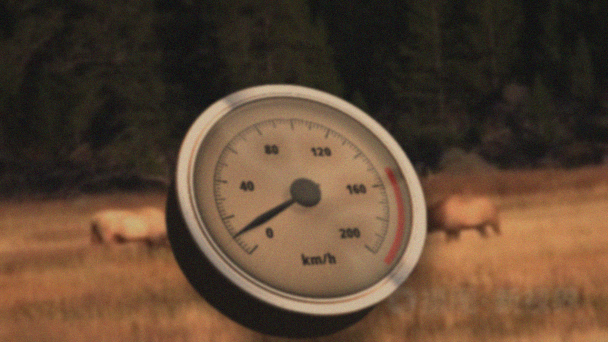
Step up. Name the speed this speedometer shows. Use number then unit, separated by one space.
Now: 10 km/h
